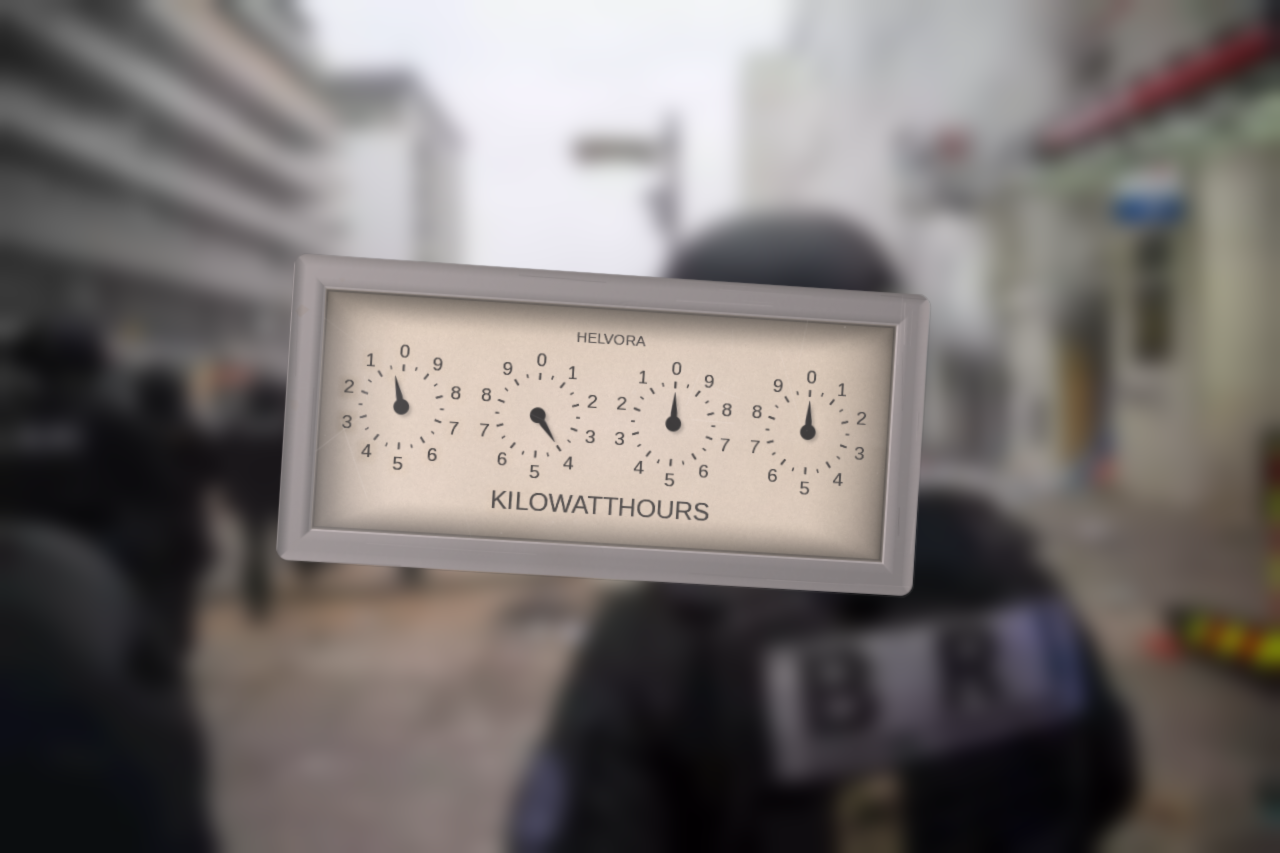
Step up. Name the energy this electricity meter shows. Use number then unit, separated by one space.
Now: 400 kWh
